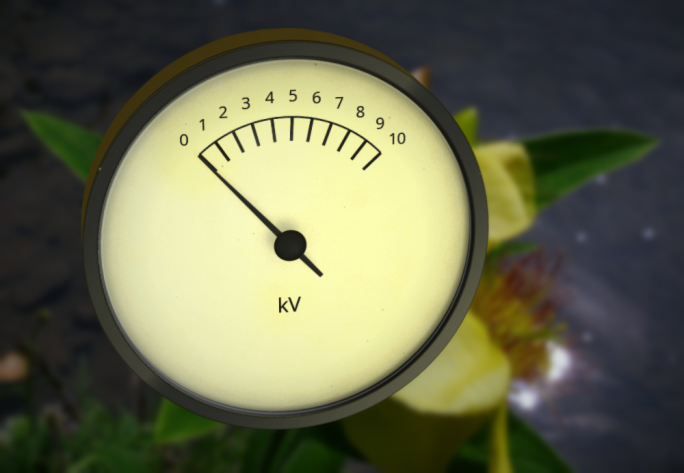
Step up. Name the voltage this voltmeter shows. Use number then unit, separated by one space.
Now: 0 kV
